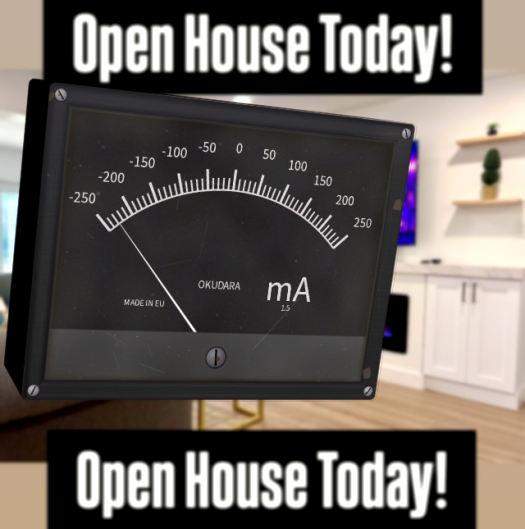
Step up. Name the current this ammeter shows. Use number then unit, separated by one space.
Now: -230 mA
